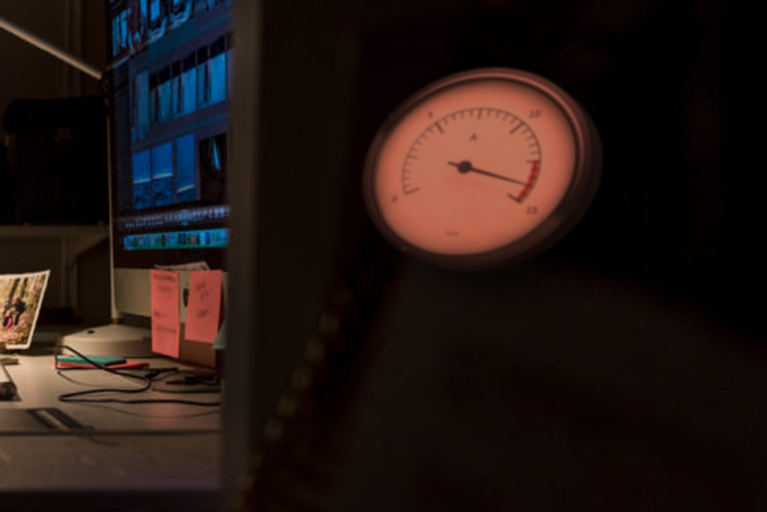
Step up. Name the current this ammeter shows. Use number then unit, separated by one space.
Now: 14 A
